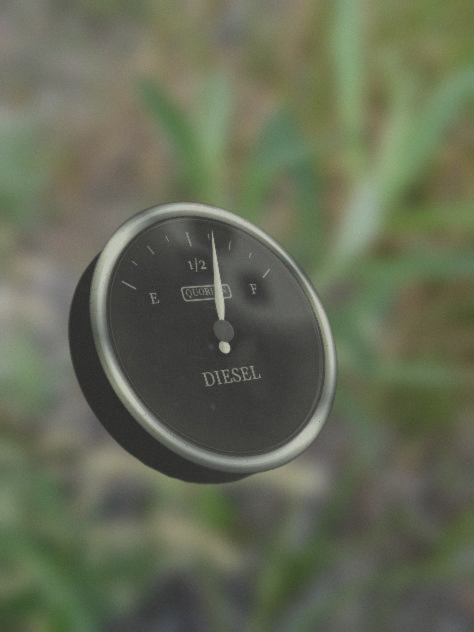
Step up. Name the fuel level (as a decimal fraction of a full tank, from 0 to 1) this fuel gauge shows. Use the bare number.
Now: 0.625
